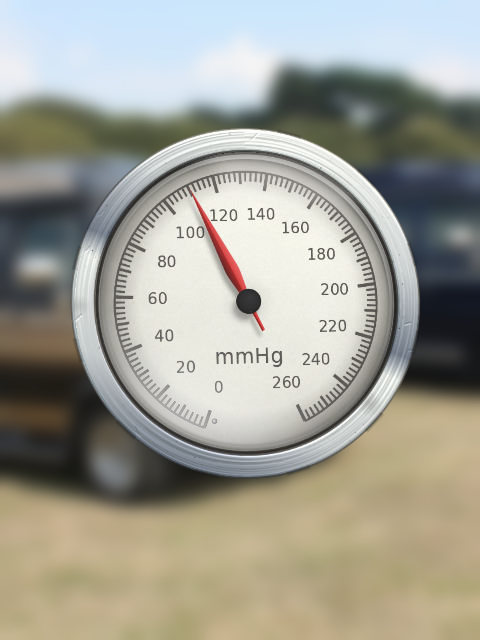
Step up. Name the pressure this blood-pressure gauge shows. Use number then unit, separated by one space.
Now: 110 mmHg
